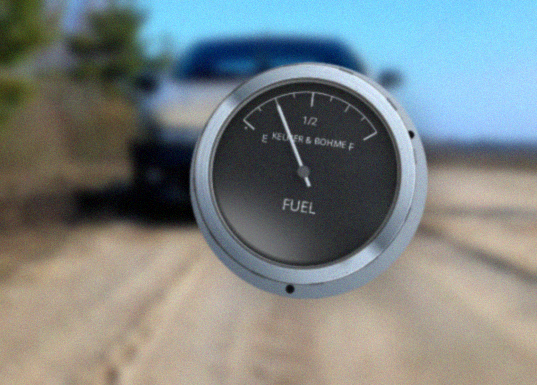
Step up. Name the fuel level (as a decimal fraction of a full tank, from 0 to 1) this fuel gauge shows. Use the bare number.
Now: 0.25
